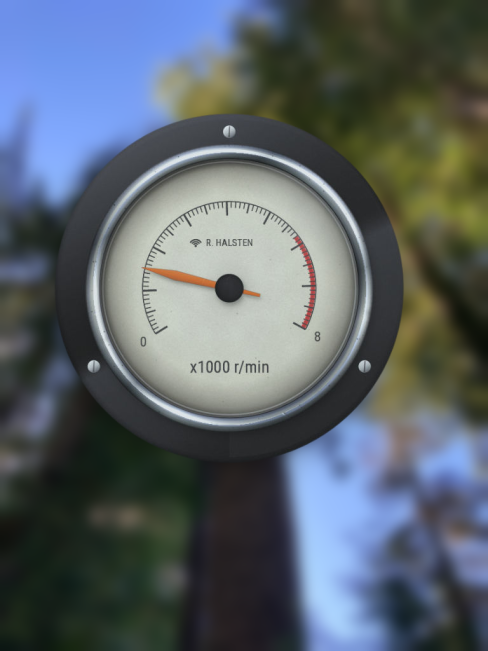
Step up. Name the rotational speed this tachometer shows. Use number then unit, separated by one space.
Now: 1500 rpm
